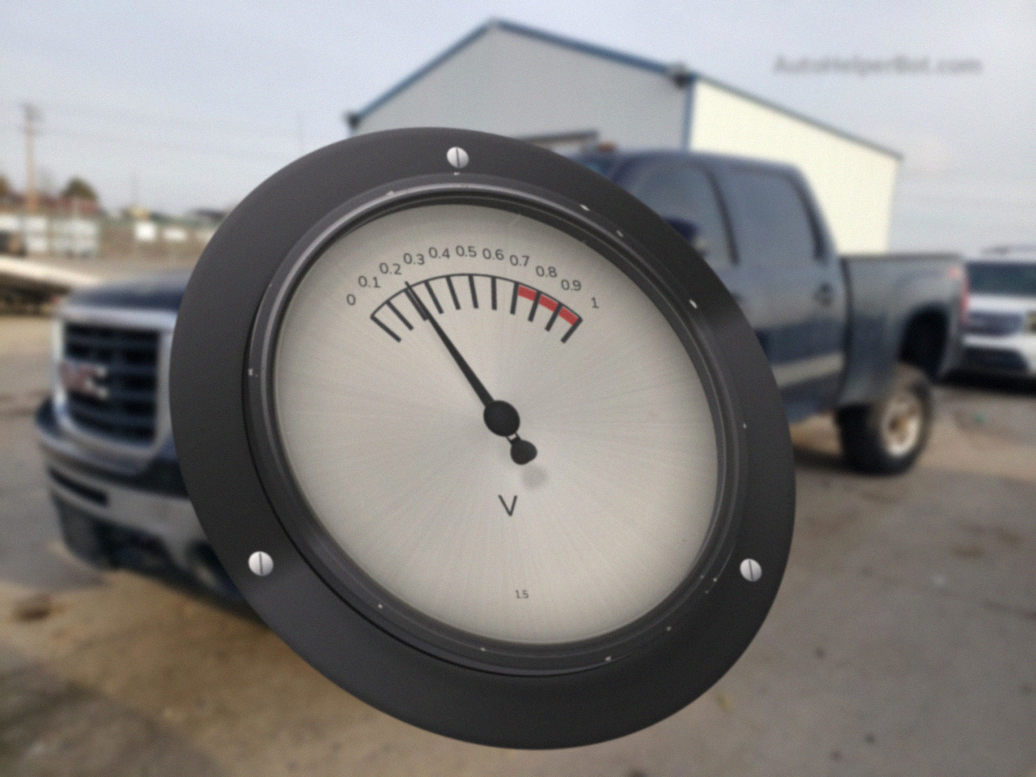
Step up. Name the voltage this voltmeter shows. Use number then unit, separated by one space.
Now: 0.2 V
